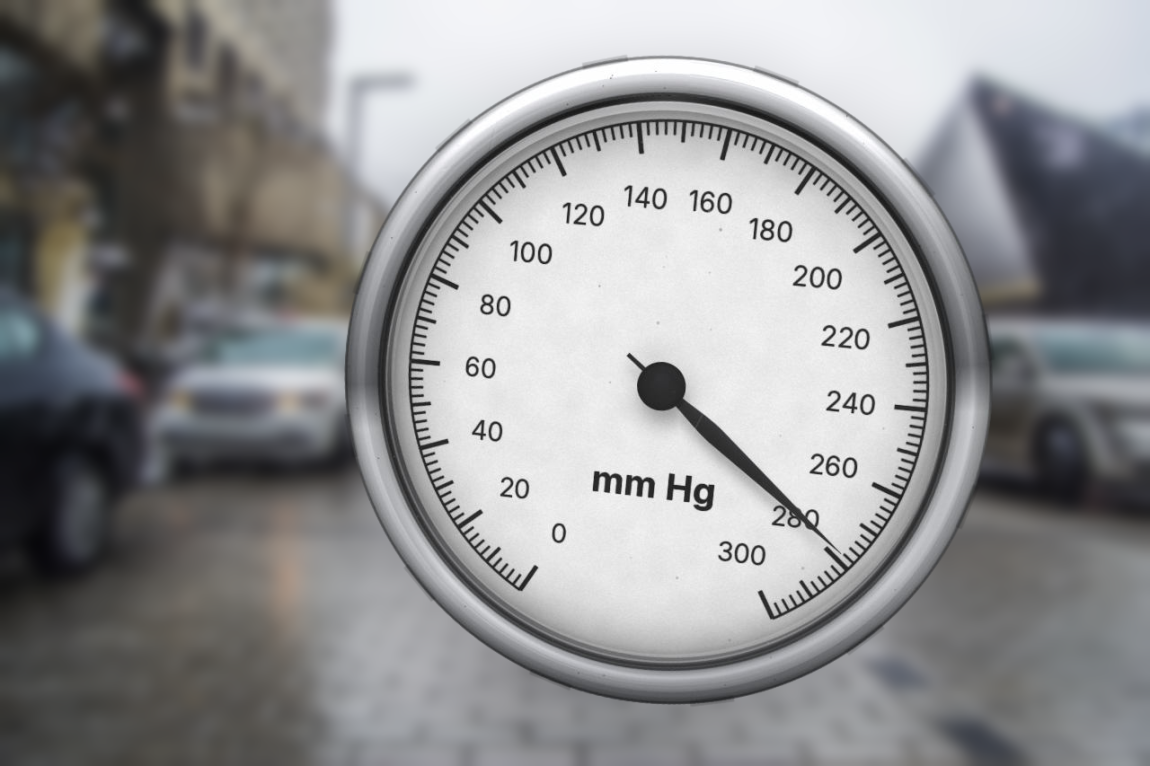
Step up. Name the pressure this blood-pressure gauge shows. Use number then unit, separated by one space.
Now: 278 mmHg
